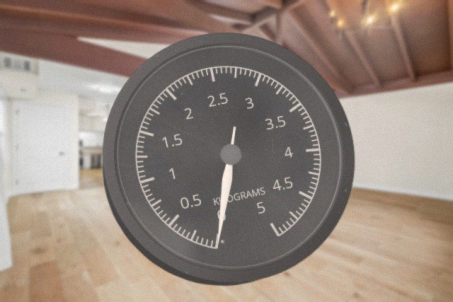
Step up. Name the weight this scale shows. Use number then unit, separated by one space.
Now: 0 kg
